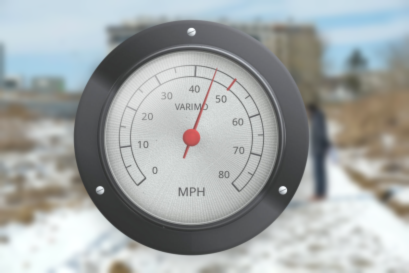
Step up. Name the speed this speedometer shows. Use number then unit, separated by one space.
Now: 45 mph
